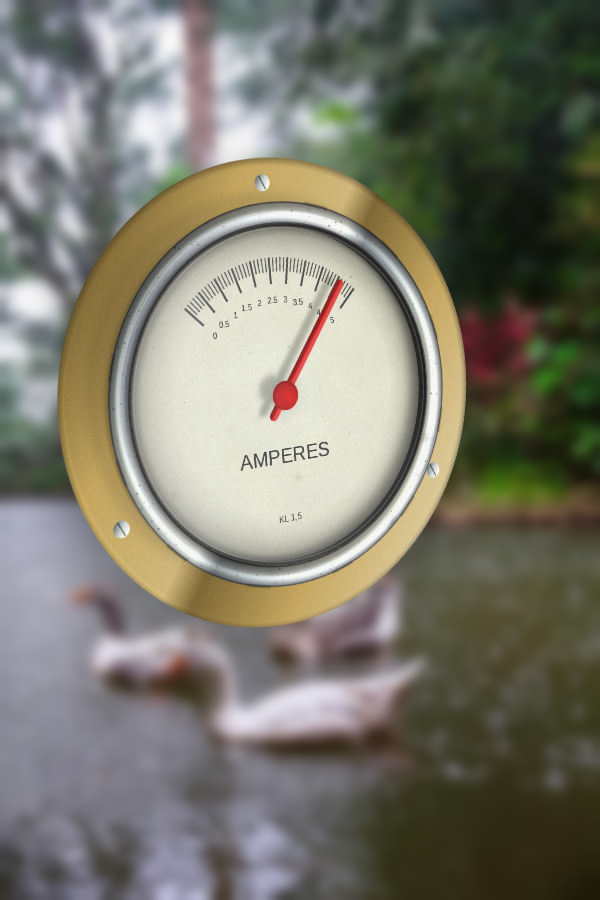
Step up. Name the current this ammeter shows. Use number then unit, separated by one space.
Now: 4.5 A
